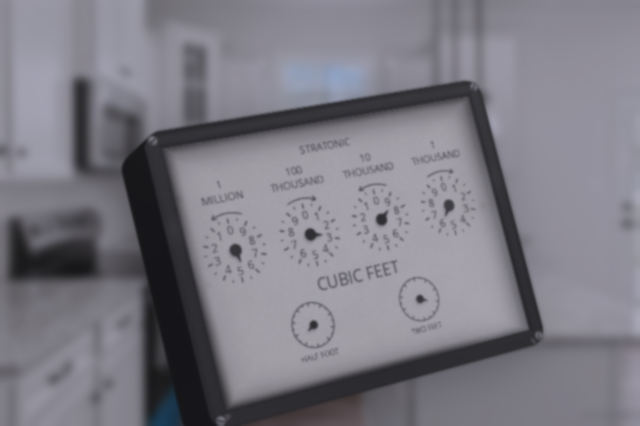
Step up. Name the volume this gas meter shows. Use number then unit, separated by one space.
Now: 528600 ft³
